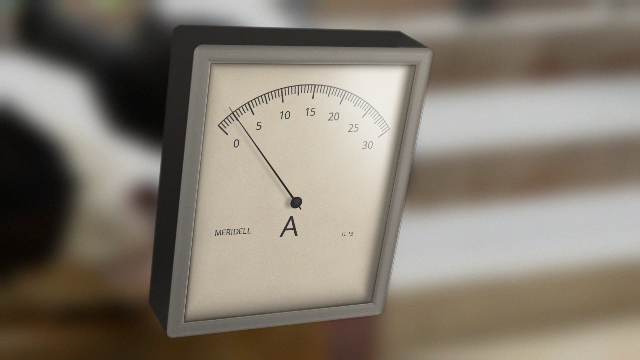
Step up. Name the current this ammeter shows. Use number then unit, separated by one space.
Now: 2.5 A
